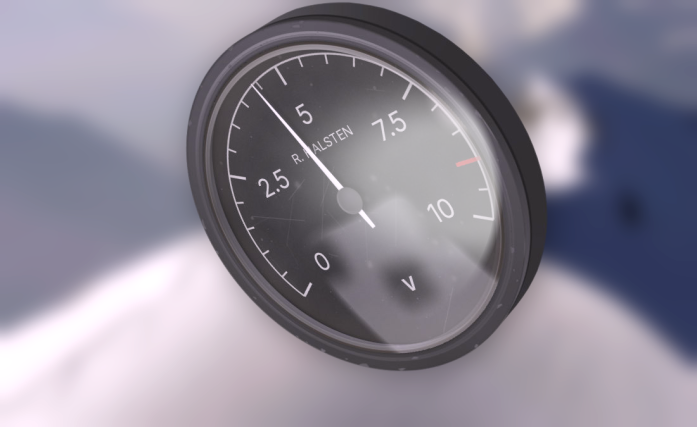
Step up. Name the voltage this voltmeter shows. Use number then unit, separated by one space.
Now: 4.5 V
